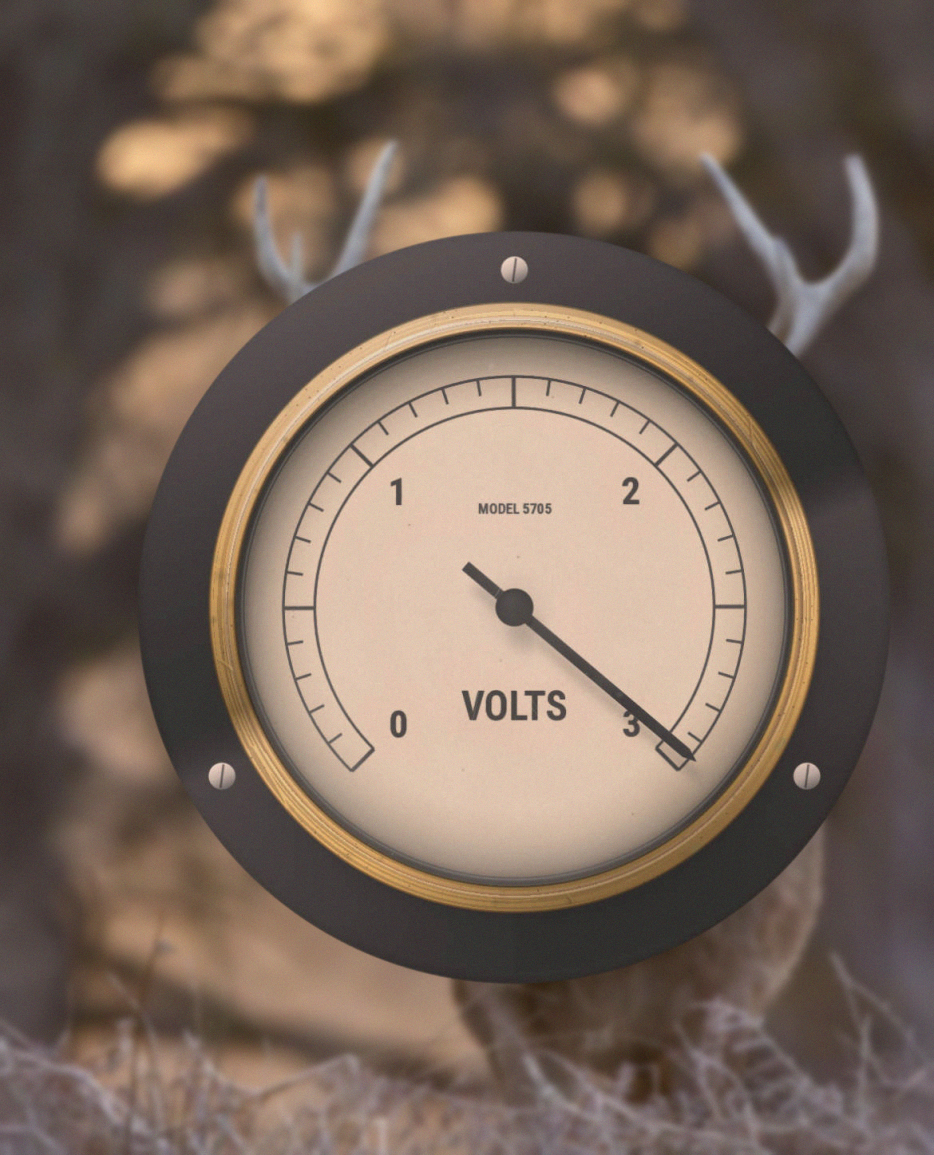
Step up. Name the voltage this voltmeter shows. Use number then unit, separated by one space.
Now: 2.95 V
